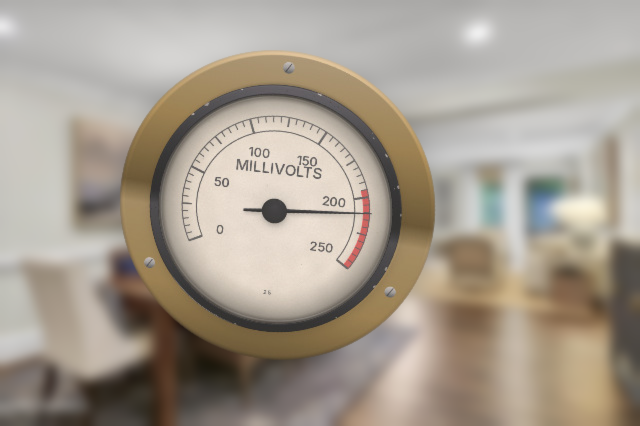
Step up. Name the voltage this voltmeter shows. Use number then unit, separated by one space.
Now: 210 mV
